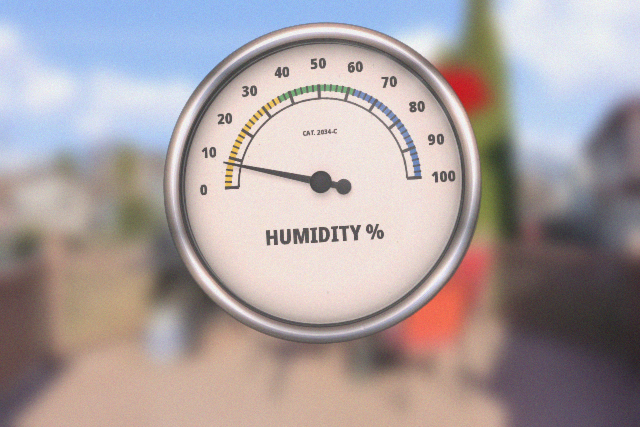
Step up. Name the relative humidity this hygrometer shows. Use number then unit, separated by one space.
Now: 8 %
